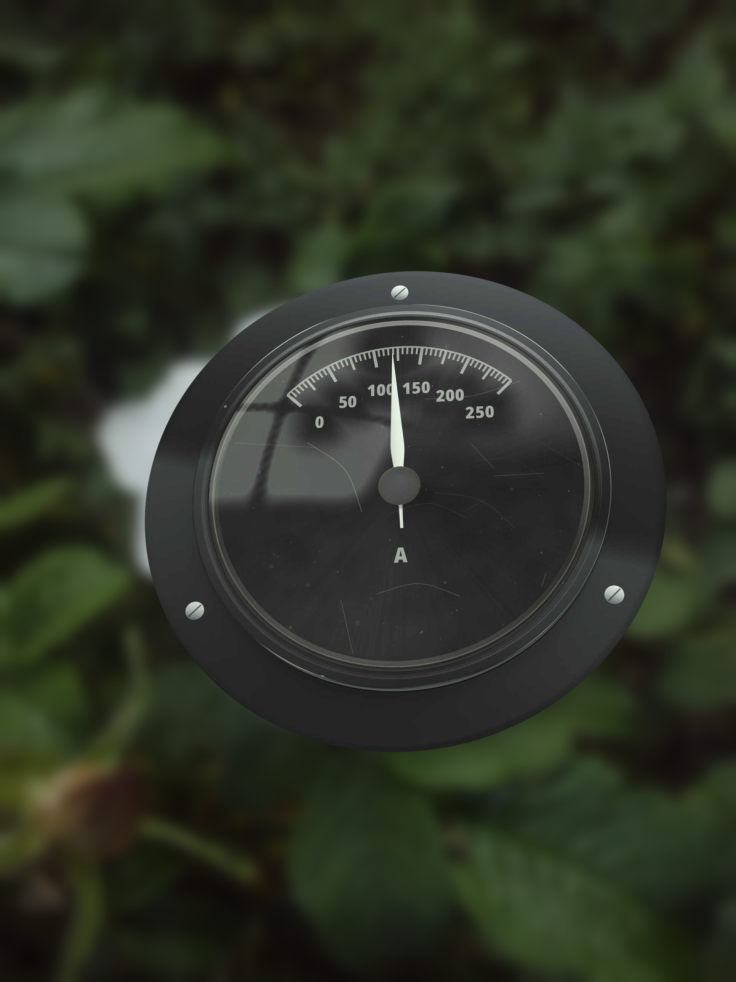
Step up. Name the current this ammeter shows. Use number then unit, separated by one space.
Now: 120 A
